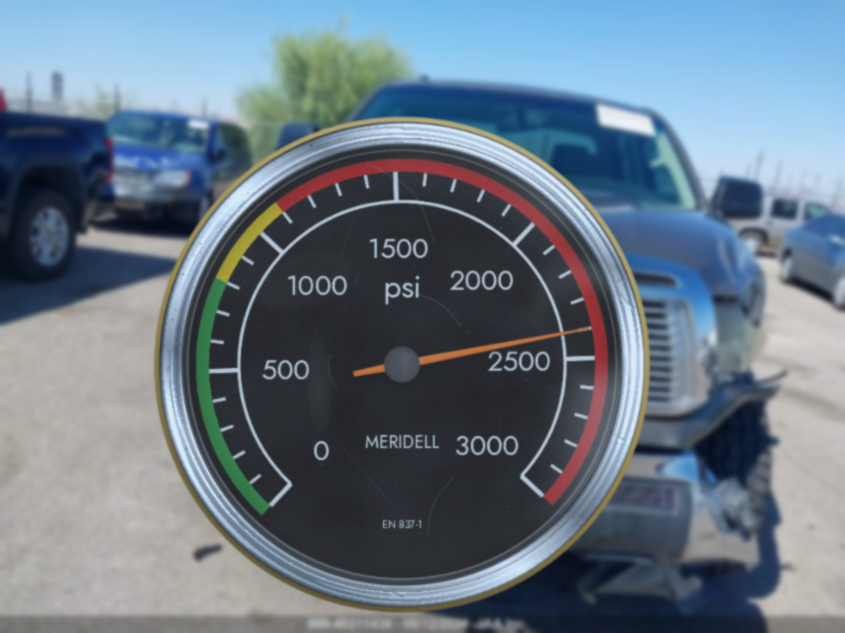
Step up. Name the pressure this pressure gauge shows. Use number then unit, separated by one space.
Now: 2400 psi
